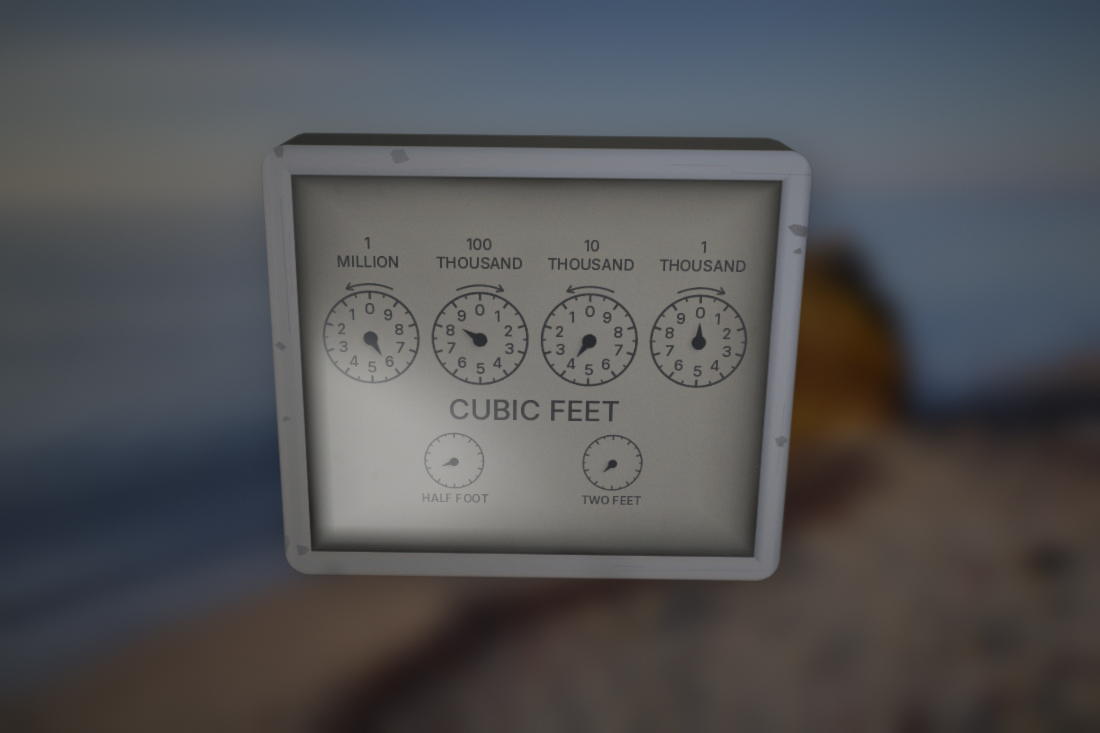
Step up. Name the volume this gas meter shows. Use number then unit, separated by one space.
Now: 584000 ft³
